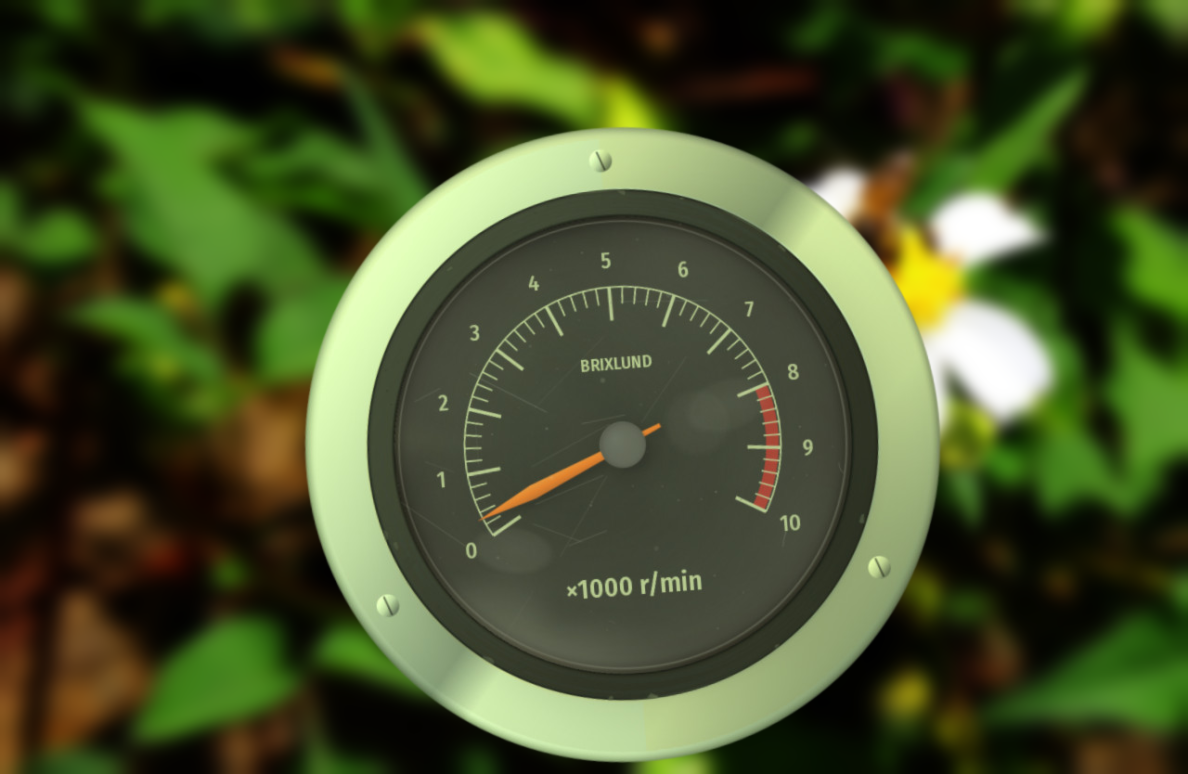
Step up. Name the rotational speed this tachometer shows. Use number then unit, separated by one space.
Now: 300 rpm
